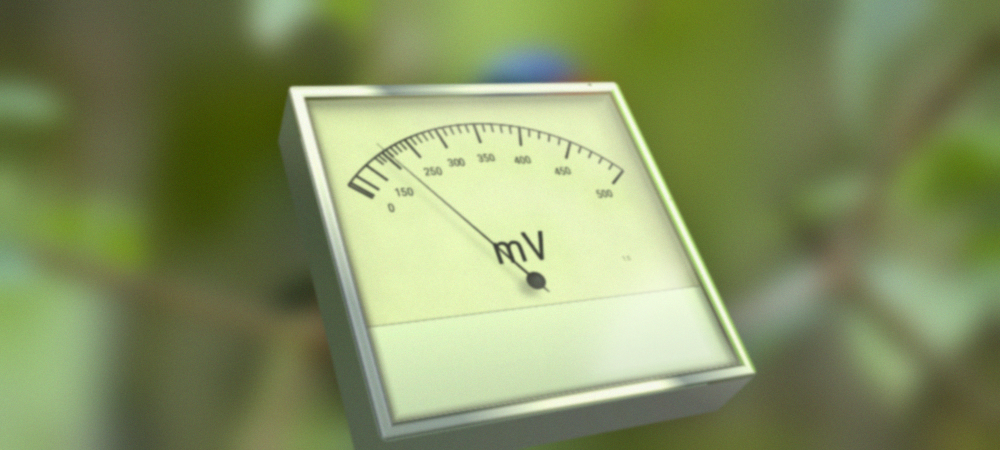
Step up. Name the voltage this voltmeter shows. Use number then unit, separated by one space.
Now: 200 mV
